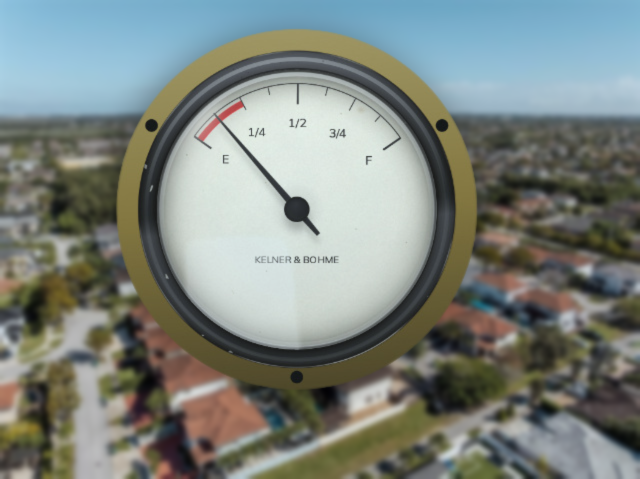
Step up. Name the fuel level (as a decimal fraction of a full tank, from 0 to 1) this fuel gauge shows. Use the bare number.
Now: 0.125
